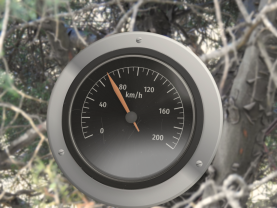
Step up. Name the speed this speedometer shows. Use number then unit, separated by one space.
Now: 70 km/h
